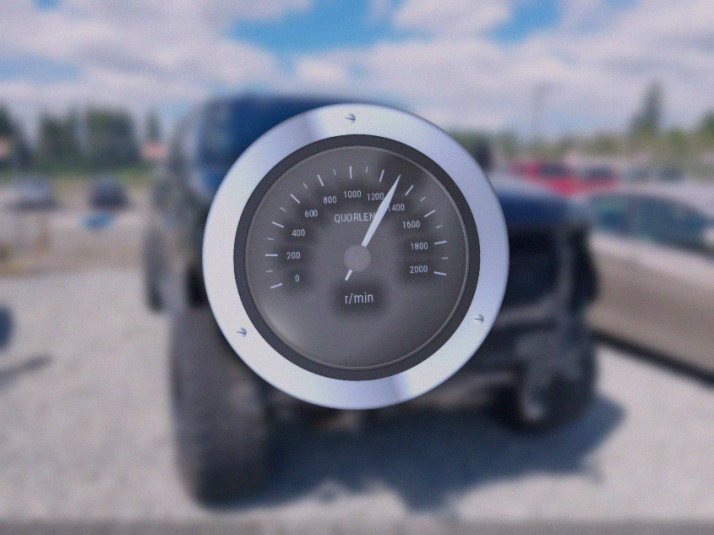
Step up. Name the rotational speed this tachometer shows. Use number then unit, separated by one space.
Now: 1300 rpm
